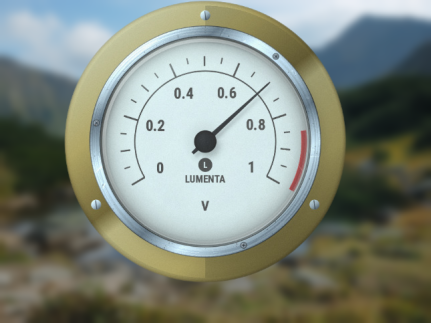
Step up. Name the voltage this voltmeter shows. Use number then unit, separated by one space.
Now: 0.7 V
